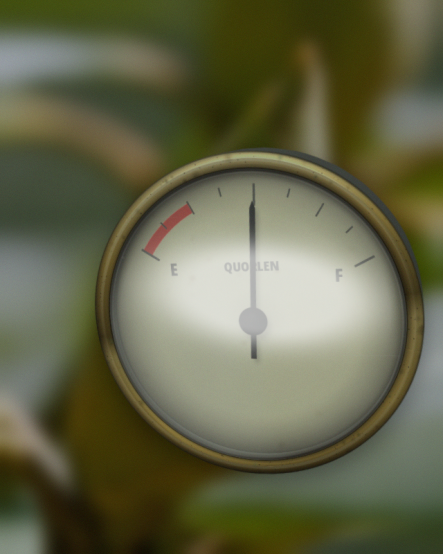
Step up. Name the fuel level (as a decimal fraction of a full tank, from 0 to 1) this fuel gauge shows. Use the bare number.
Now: 0.5
